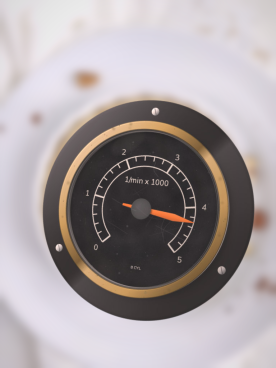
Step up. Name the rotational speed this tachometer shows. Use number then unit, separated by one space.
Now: 4300 rpm
